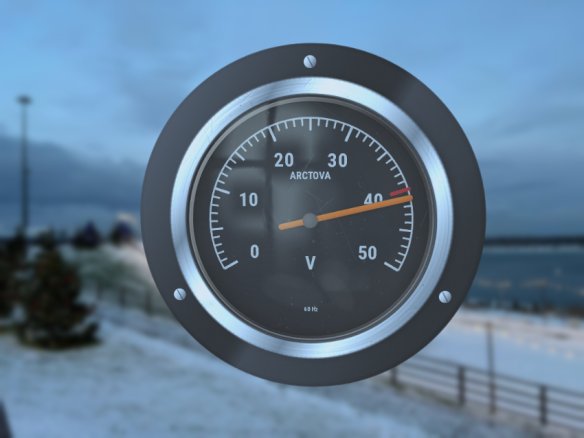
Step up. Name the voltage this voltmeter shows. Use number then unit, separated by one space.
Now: 41 V
